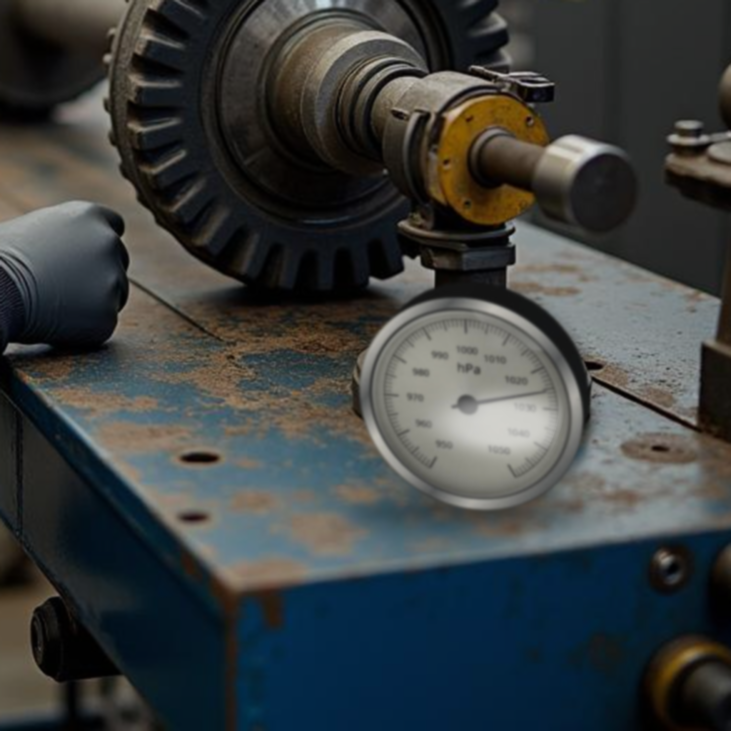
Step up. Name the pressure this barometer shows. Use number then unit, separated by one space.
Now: 1025 hPa
